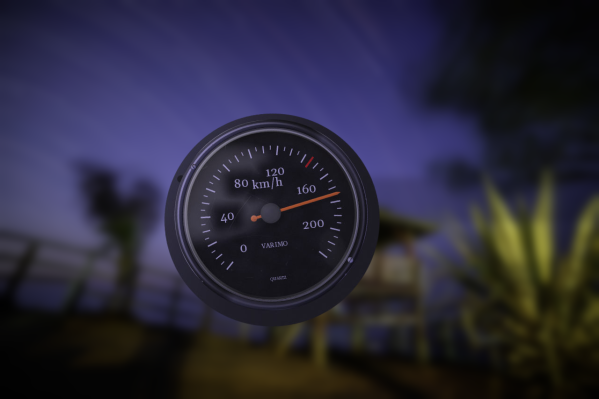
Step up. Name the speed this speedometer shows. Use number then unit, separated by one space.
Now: 175 km/h
